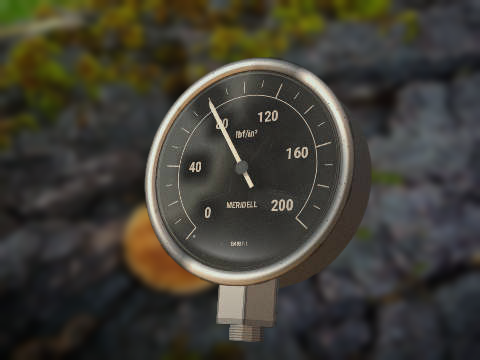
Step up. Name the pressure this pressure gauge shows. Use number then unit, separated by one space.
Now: 80 psi
